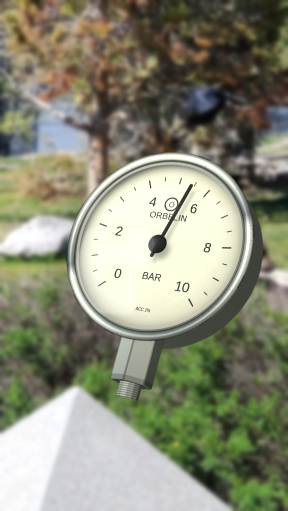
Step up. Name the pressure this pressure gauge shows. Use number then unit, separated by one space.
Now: 5.5 bar
